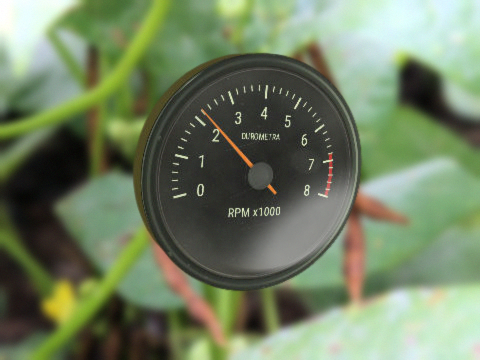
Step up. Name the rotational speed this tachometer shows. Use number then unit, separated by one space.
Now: 2200 rpm
